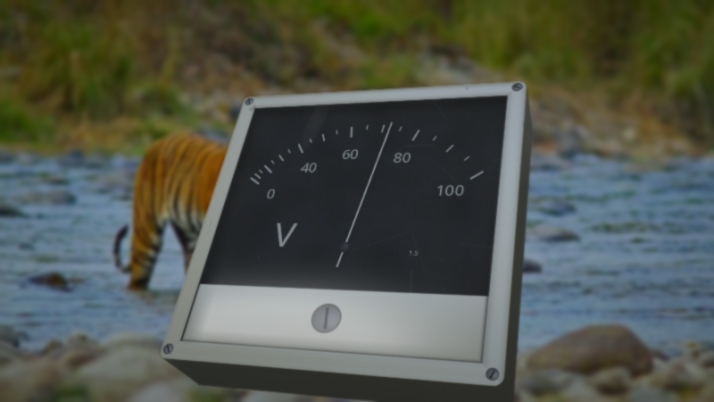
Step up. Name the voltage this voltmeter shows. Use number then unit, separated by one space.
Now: 72.5 V
